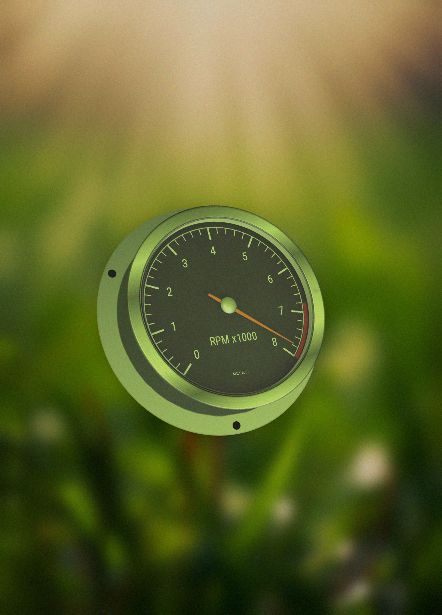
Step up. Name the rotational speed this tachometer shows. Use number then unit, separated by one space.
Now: 7800 rpm
